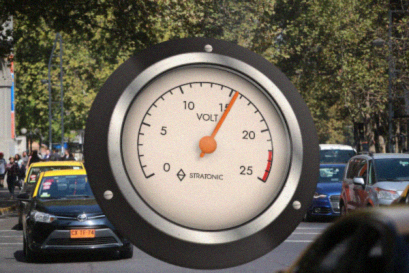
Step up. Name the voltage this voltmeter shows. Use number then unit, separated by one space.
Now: 15.5 V
